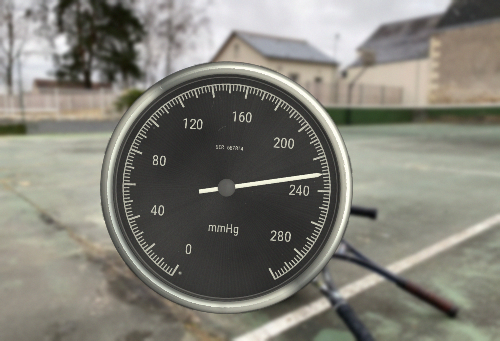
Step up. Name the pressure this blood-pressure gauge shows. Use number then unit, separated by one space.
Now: 230 mmHg
